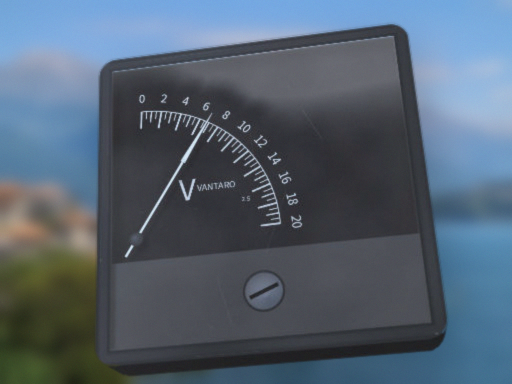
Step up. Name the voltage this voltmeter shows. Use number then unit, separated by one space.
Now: 7 V
